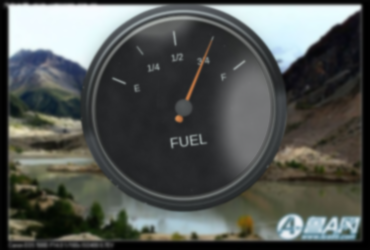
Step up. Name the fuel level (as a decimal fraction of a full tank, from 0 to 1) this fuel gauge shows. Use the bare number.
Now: 0.75
